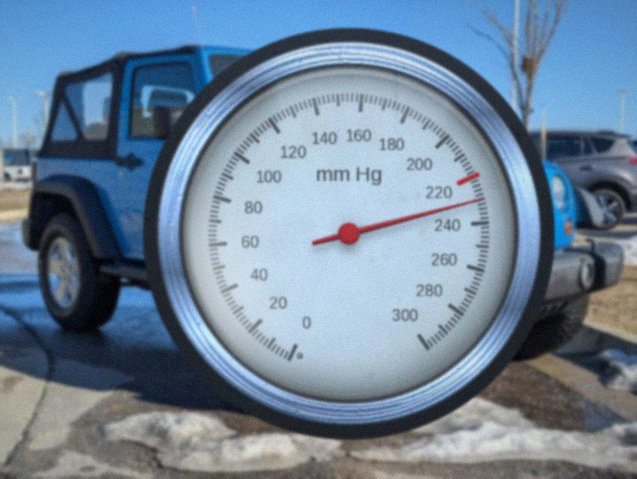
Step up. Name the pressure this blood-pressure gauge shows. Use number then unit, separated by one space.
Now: 230 mmHg
